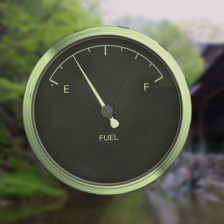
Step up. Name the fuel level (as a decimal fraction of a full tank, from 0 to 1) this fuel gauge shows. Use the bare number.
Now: 0.25
